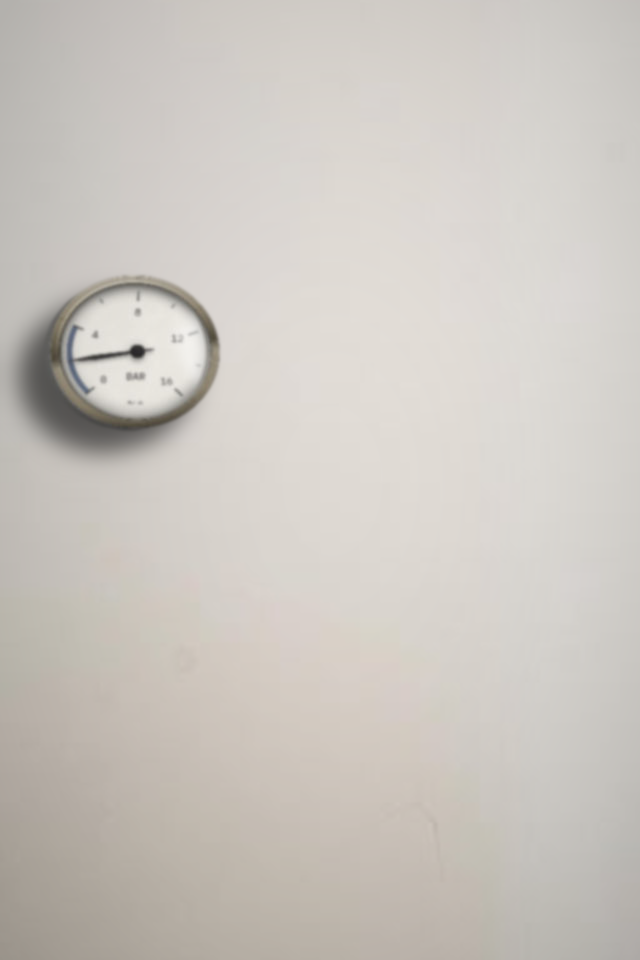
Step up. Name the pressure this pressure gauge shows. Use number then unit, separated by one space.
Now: 2 bar
